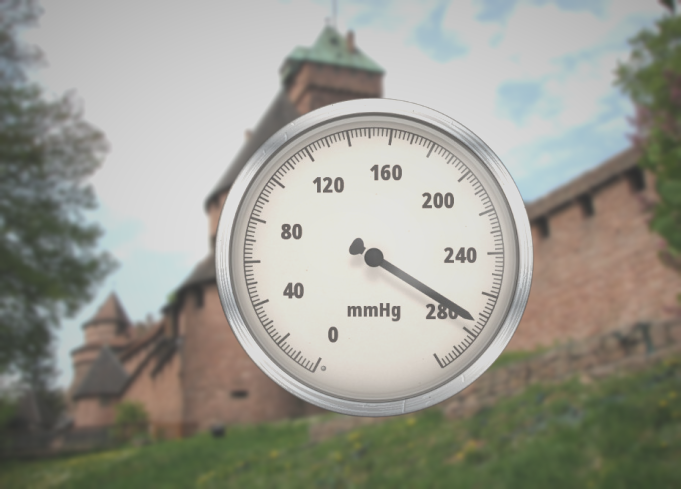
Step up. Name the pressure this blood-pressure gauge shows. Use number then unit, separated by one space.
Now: 274 mmHg
